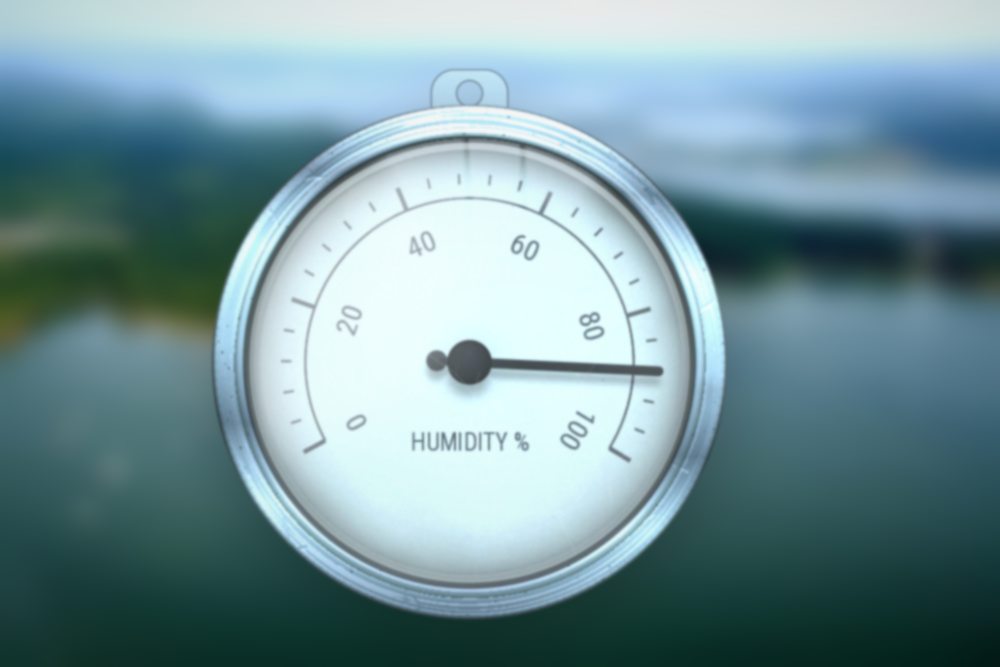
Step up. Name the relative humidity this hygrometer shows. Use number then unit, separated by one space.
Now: 88 %
